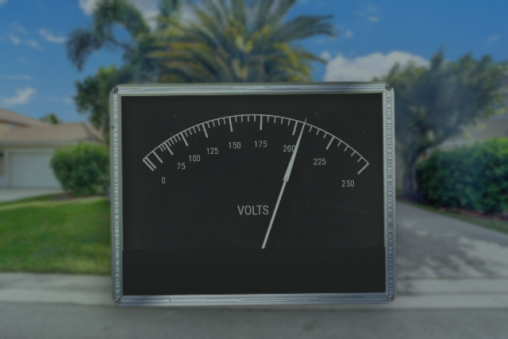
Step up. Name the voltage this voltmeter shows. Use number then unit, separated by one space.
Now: 205 V
